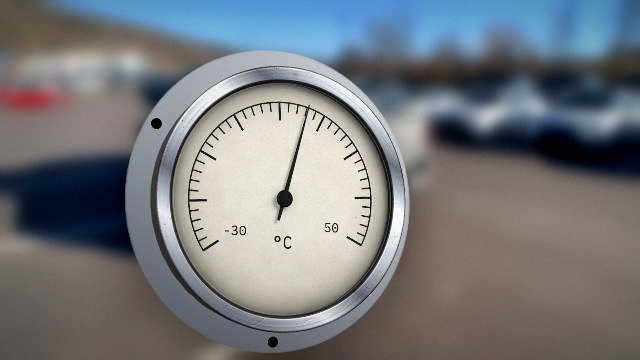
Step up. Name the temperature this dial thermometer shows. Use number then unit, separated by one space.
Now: 16 °C
